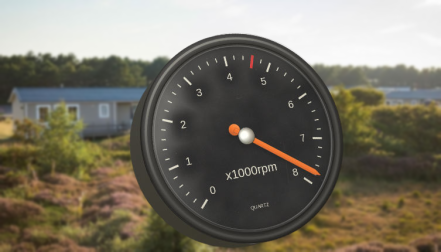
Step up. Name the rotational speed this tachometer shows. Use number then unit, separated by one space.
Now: 7800 rpm
